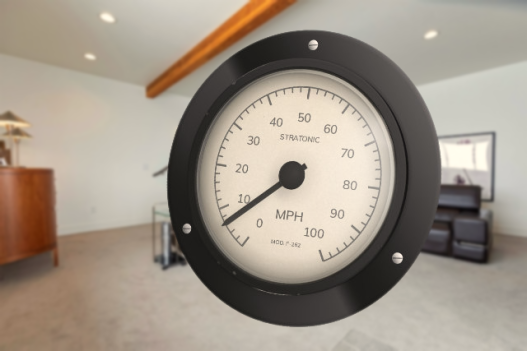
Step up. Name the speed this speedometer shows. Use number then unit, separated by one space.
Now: 6 mph
